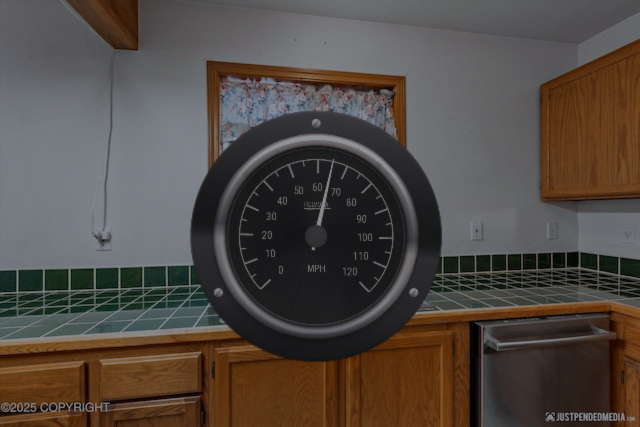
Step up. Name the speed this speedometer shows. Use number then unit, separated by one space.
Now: 65 mph
